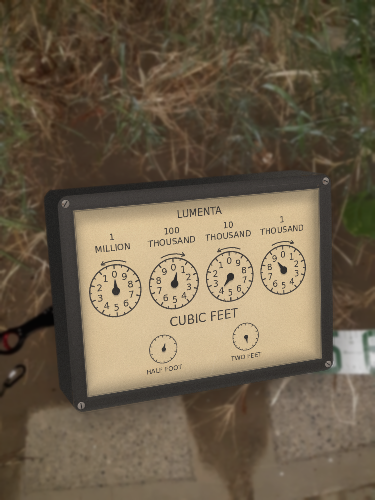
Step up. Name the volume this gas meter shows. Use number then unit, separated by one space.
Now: 3900 ft³
